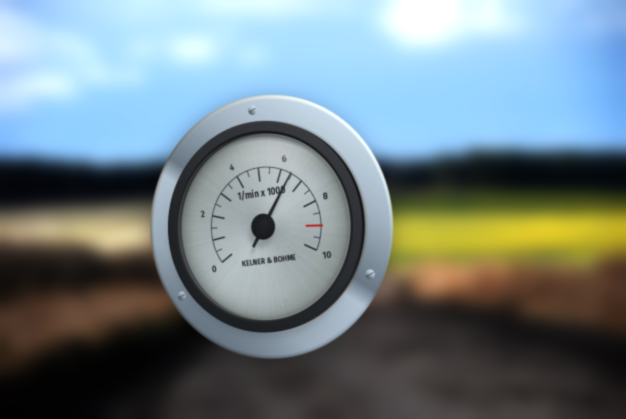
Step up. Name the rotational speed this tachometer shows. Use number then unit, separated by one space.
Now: 6500 rpm
